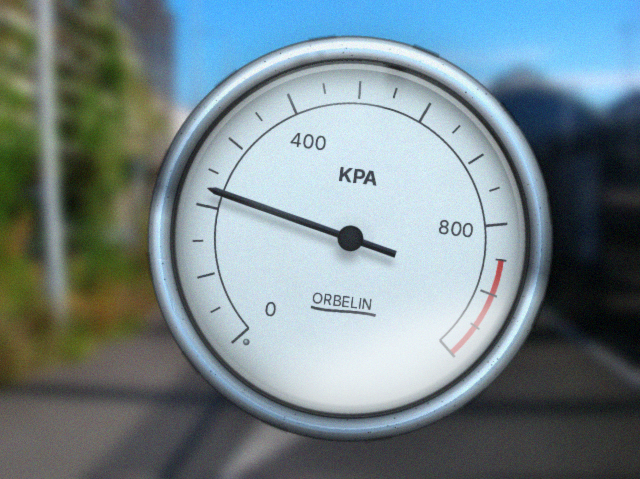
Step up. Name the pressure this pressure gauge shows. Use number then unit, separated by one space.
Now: 225 kPa
